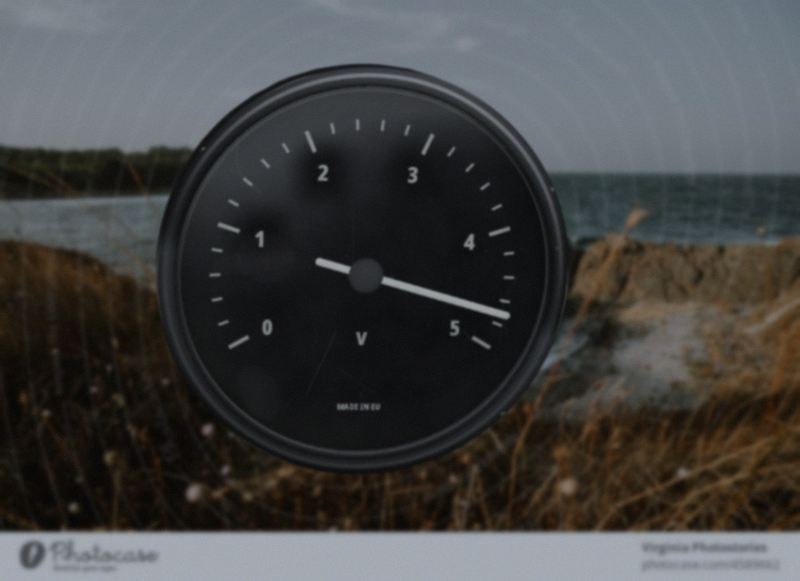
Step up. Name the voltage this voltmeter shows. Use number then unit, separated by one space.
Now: 4.7 V
